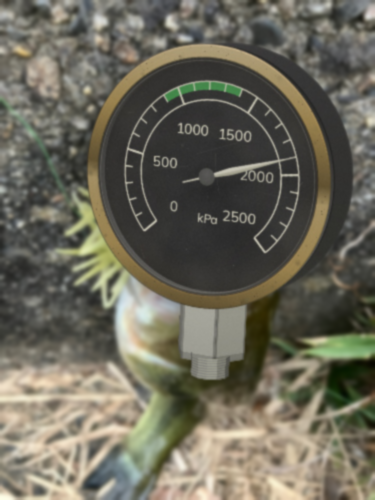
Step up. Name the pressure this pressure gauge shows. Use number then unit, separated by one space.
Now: 1900 kPa
